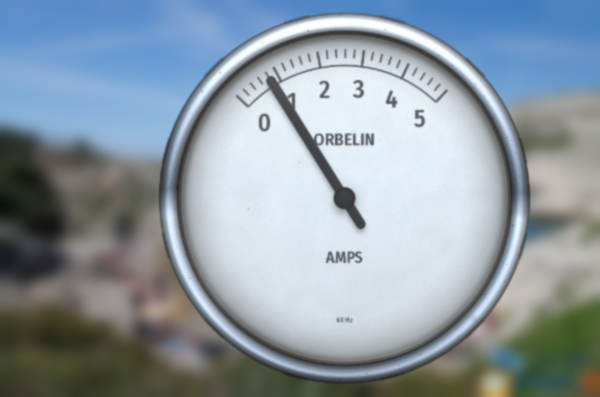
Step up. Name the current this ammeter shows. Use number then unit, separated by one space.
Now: 0.8 A
